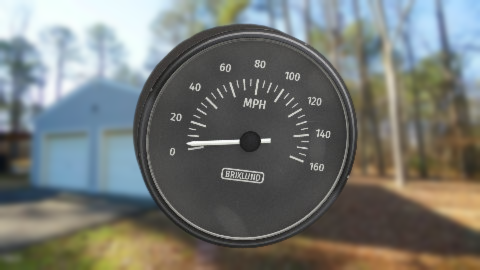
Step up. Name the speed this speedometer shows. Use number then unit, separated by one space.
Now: 5 mph
